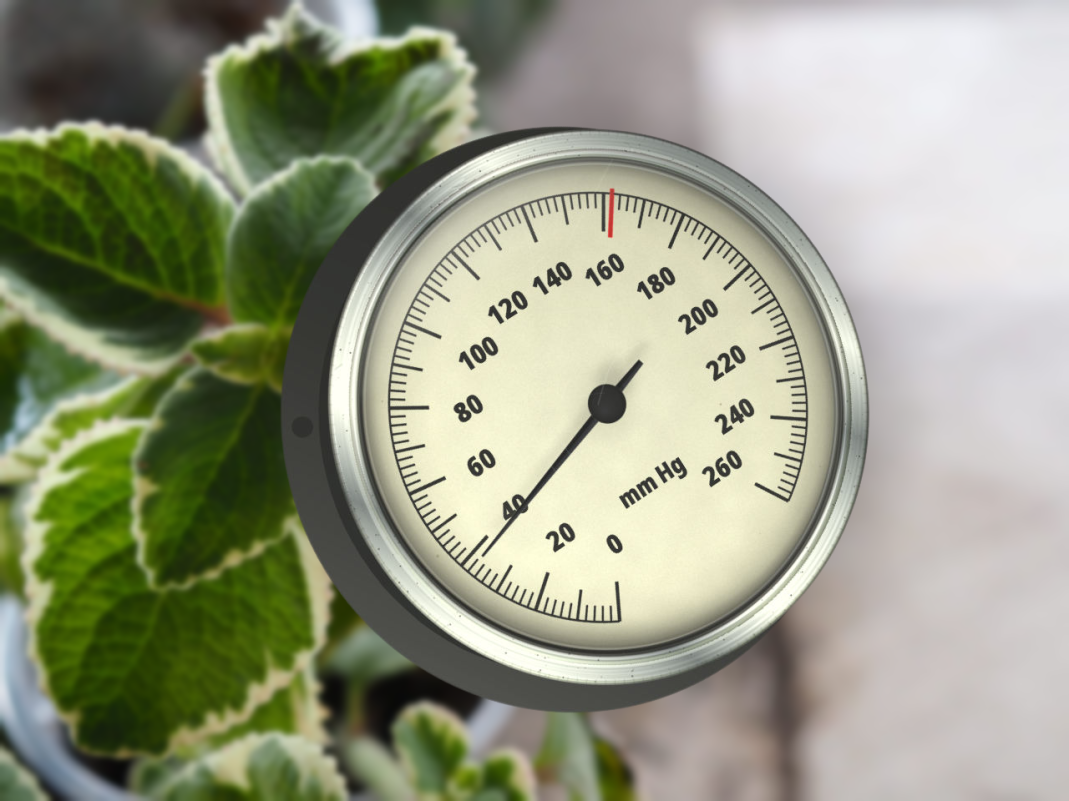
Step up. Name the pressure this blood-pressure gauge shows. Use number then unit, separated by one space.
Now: 38 mmHg
